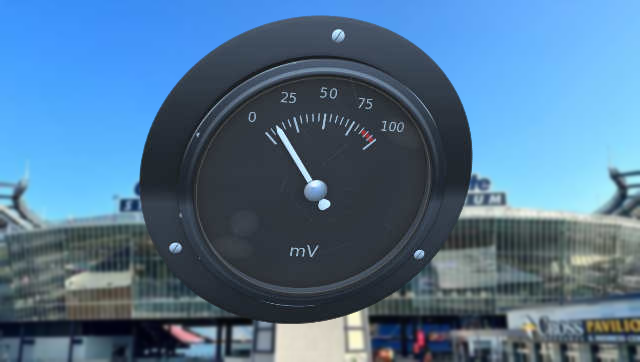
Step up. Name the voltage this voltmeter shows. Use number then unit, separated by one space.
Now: 10 mV
